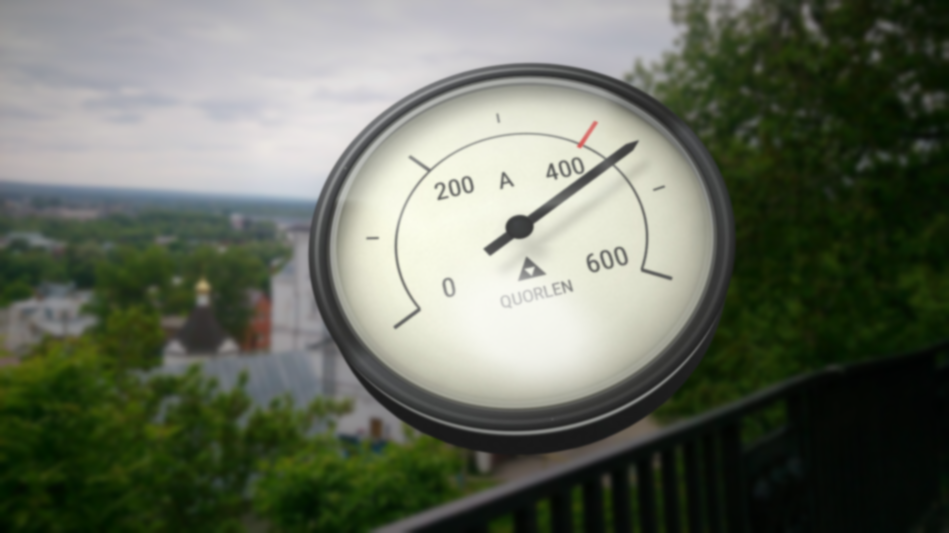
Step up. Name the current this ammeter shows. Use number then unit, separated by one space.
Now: 450 A
